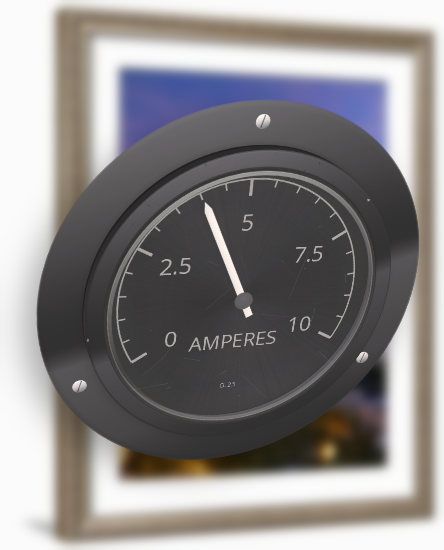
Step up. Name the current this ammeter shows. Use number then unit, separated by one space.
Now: 4 A
